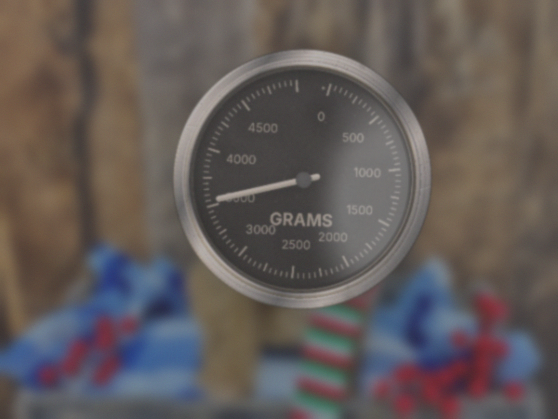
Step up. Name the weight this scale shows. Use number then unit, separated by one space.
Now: 3550 g
